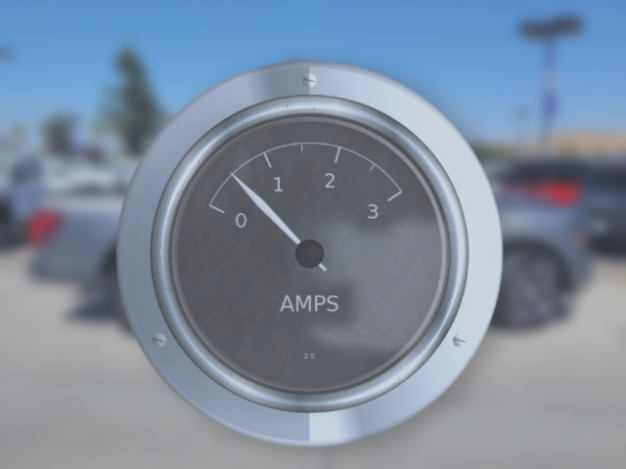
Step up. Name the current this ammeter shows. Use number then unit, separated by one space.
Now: 0.5 A
